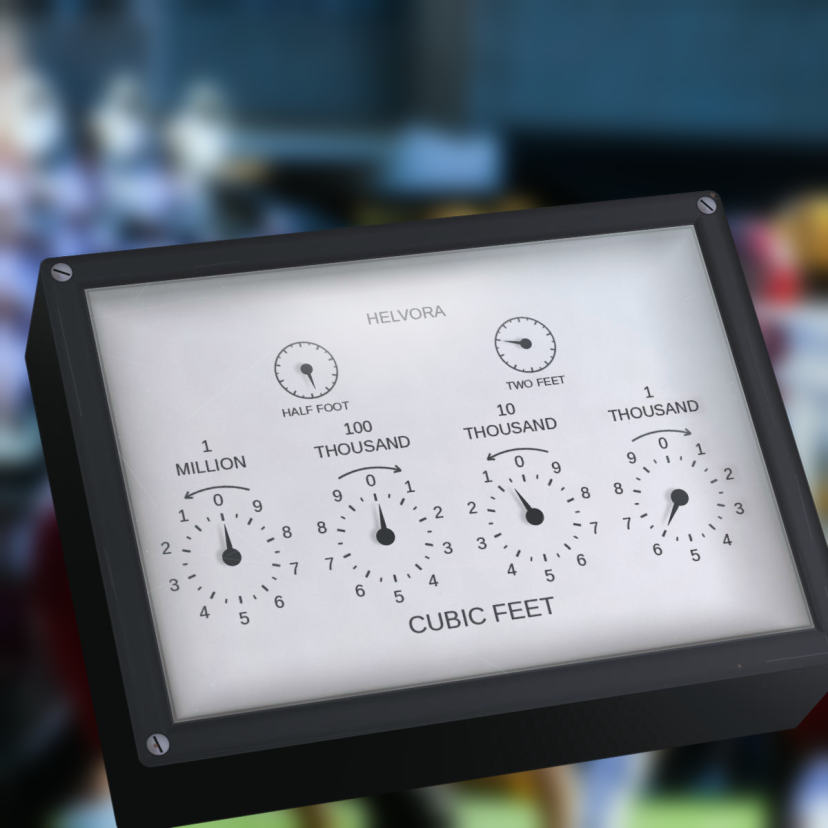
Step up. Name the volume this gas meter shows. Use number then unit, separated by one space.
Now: 600 ft³
